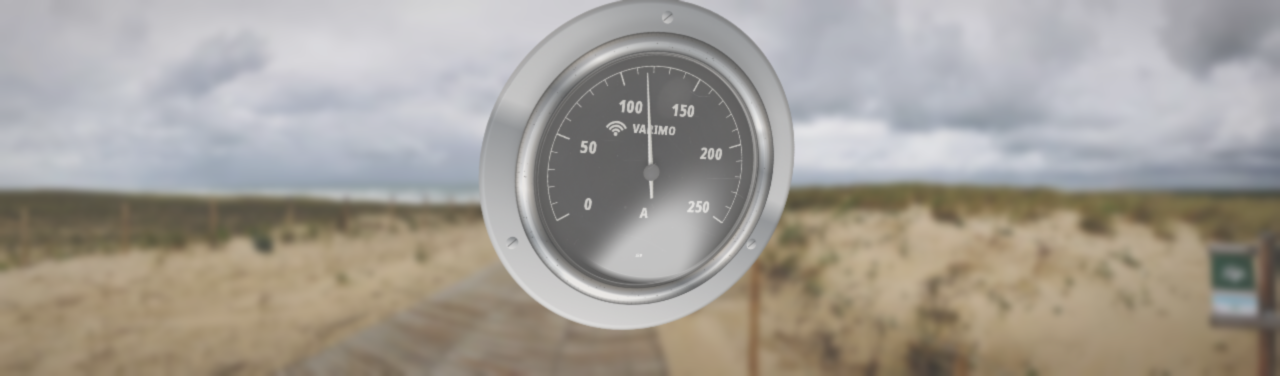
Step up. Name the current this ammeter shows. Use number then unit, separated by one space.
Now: 115 A
